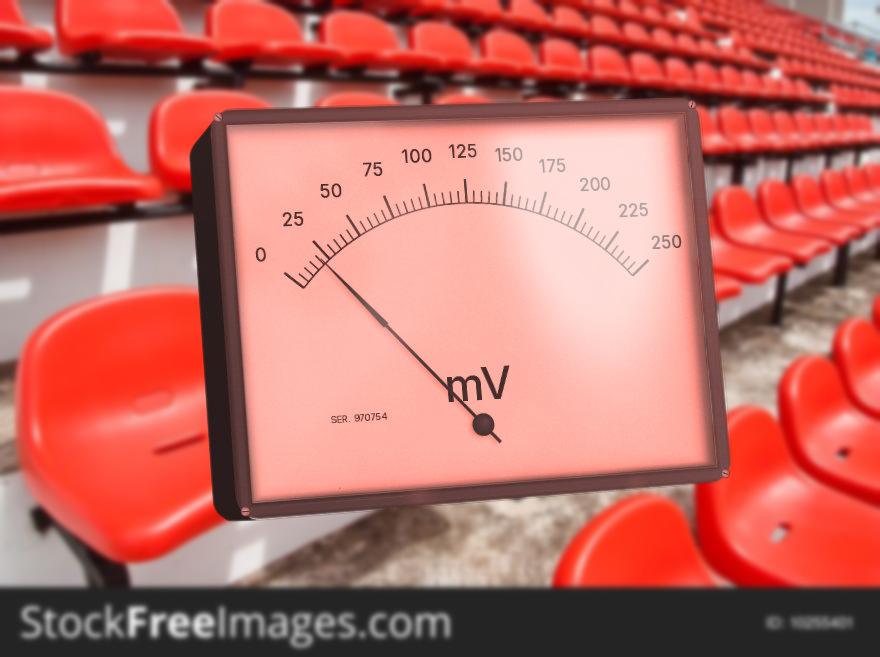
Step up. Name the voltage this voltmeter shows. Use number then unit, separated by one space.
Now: 20 mV
